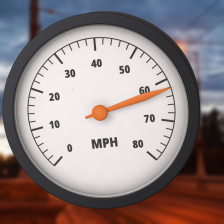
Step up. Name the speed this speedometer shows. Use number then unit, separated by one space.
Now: 62 mph
